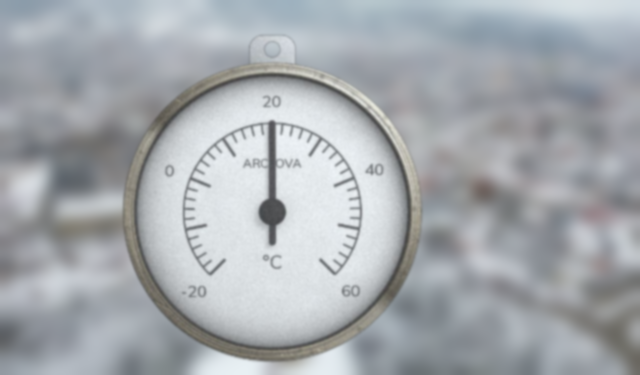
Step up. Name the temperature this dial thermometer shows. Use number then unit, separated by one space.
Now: 20 °C
